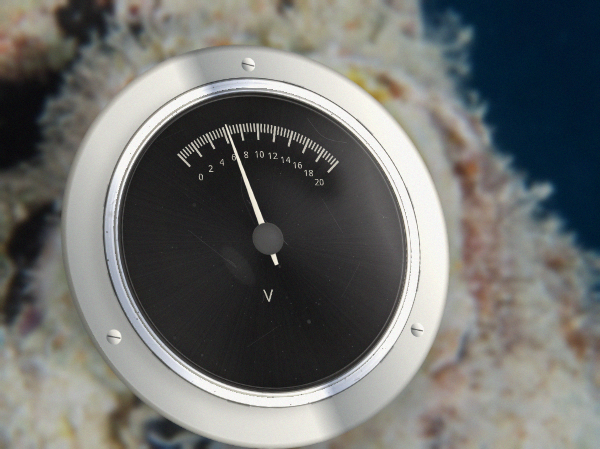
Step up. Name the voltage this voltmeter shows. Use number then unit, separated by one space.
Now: 6 V
